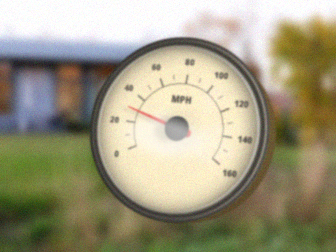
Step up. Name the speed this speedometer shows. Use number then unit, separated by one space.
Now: 30 mph
